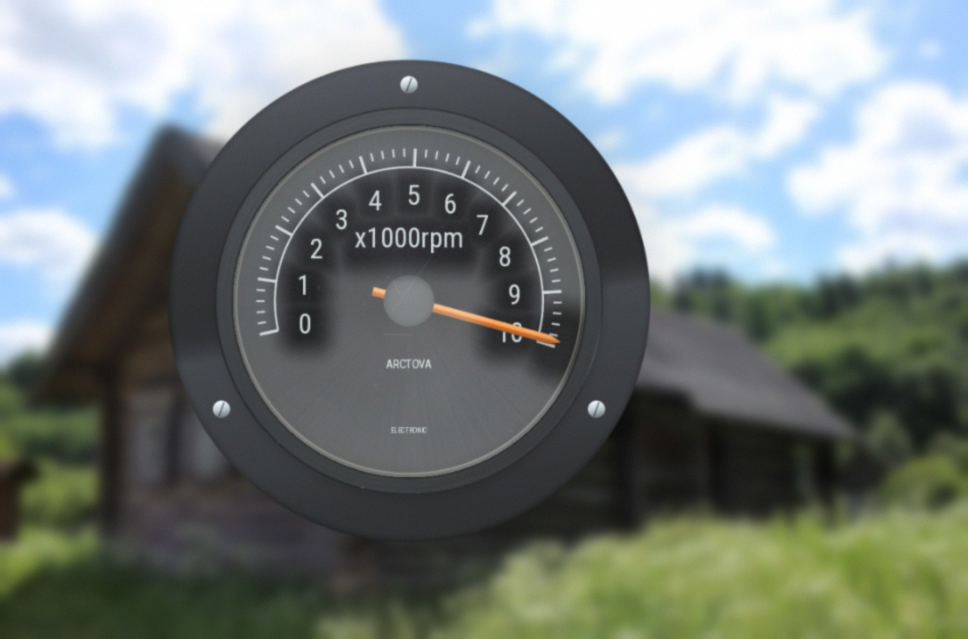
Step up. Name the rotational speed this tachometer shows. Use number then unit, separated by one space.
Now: 9900 rpm
